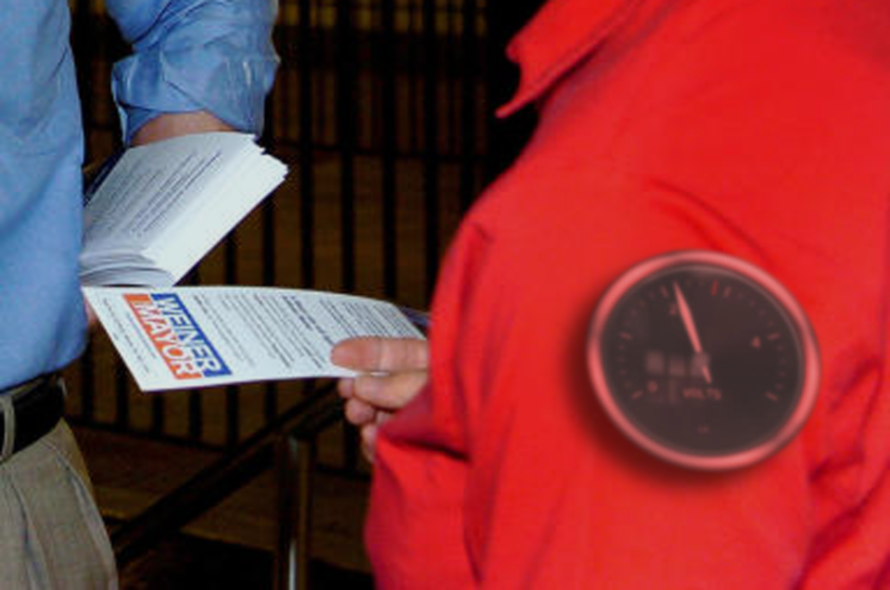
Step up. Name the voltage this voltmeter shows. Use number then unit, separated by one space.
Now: 2.2 V
